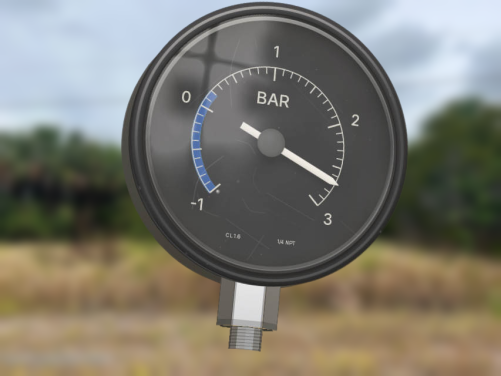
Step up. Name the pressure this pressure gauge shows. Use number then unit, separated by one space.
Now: 2.7 bar
